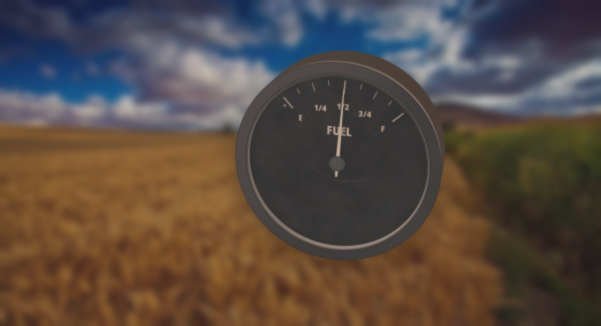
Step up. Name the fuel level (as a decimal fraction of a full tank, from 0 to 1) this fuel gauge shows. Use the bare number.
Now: 0.5
